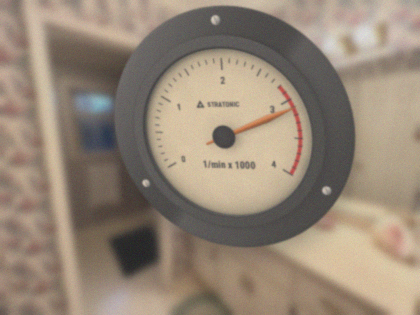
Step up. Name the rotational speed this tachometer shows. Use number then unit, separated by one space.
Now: 3100 rpm
